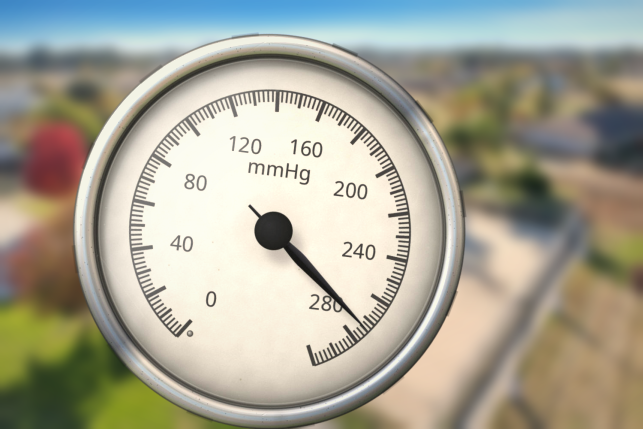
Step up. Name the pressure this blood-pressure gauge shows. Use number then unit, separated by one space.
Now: 274 mmHg
